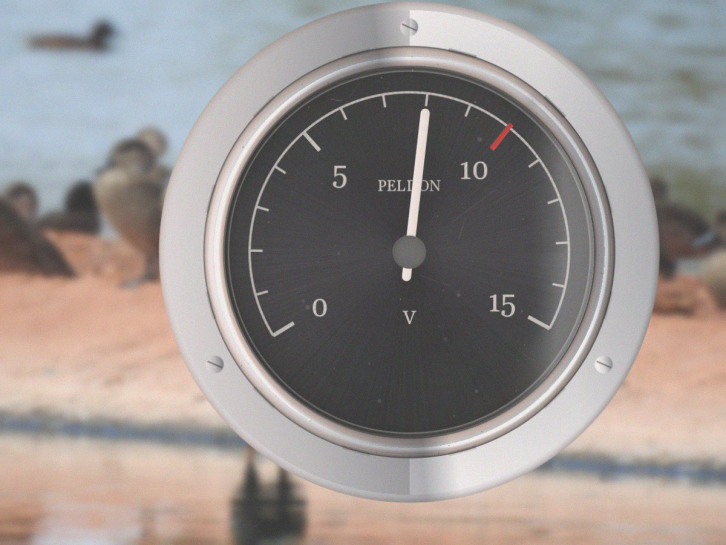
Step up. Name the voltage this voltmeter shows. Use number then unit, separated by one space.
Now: 8 V
